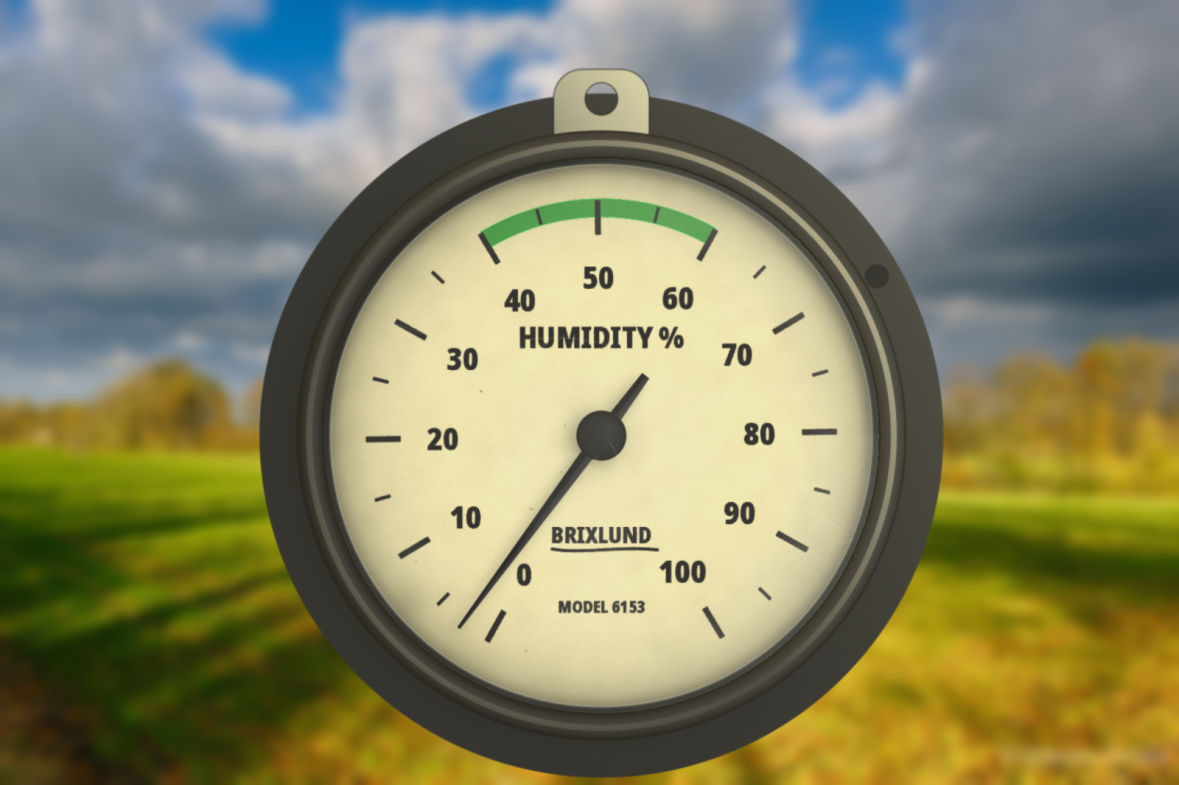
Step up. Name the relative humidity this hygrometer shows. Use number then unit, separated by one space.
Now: 2.5 %
